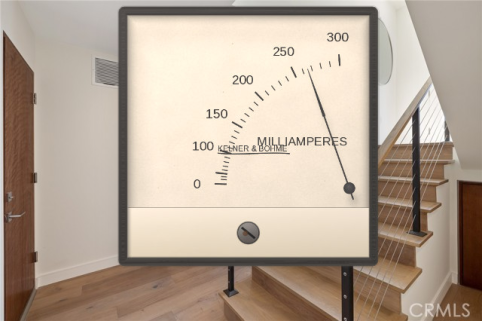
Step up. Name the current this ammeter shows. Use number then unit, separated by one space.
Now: 265 mA
